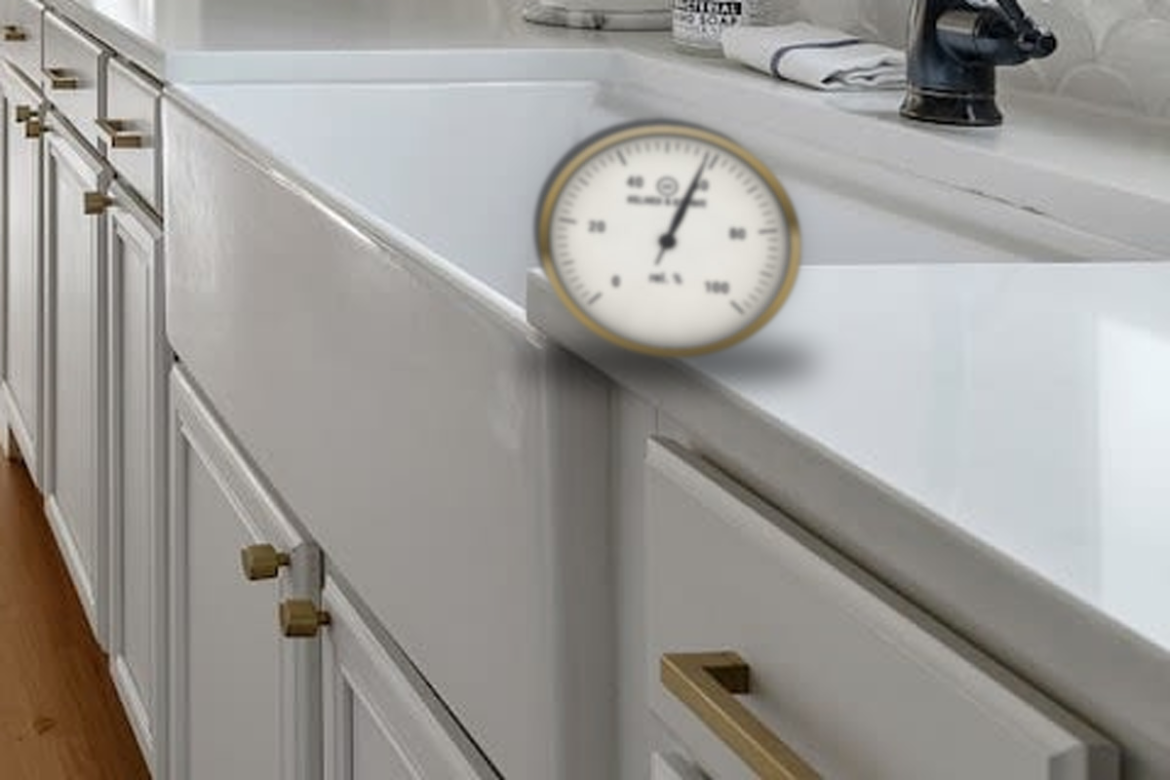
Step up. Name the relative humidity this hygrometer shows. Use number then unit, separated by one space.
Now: 58 %
